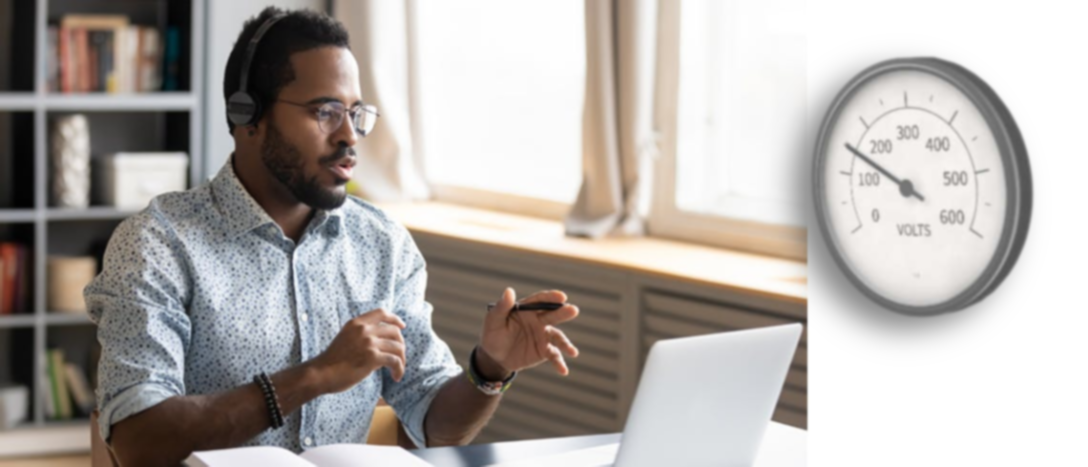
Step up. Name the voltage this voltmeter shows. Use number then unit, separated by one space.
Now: 150 V
